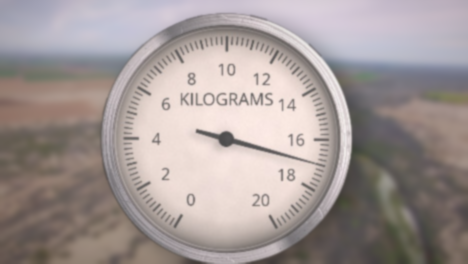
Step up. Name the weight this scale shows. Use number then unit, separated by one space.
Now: 17 kg
